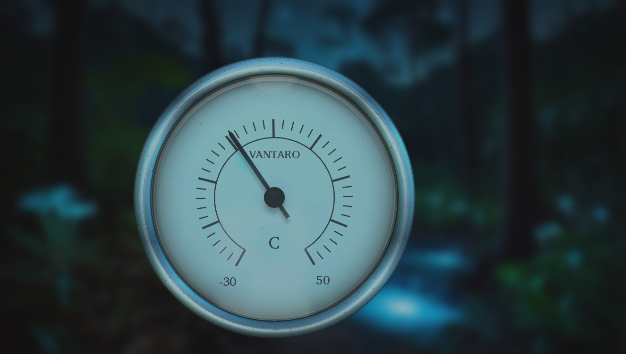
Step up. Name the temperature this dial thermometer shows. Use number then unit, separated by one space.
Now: 1 °C
